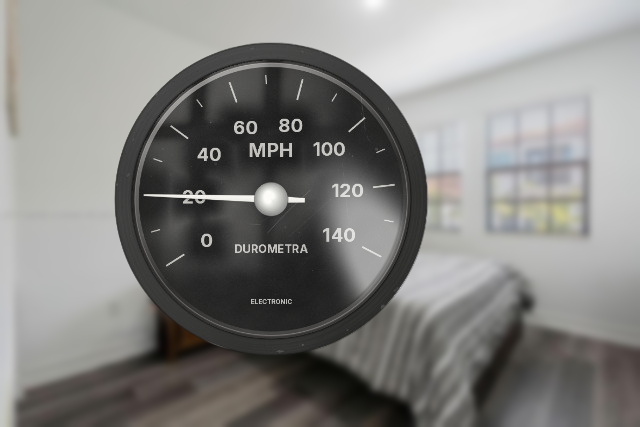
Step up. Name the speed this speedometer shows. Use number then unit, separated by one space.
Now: 20 mph
